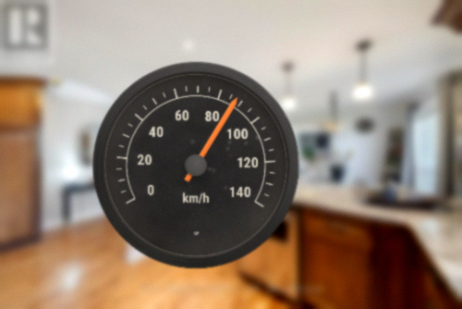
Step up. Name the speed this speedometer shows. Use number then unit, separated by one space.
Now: 87.5 km/h
